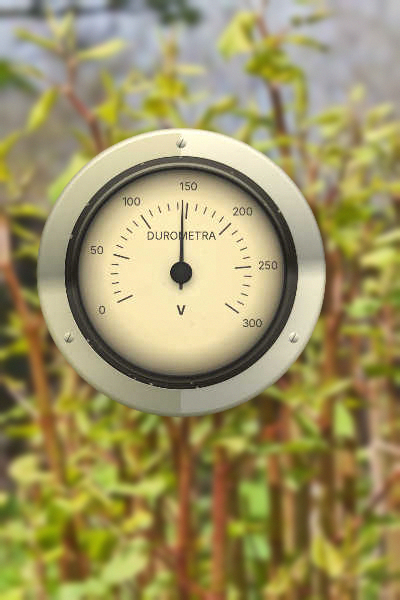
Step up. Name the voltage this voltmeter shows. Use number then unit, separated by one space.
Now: 145 V
